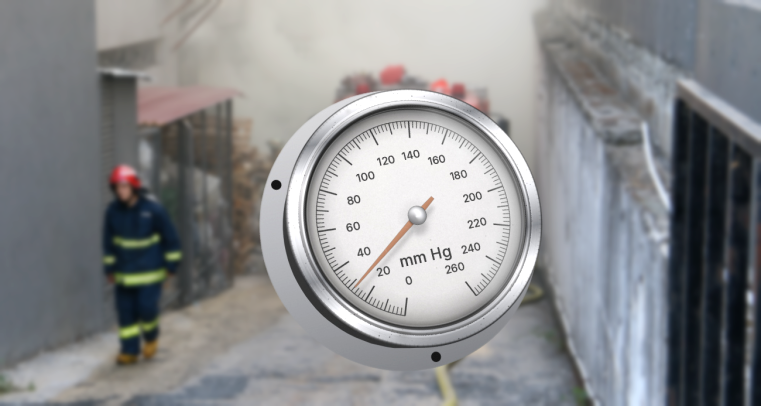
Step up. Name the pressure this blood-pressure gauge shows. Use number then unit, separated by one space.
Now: 28 mmHg
